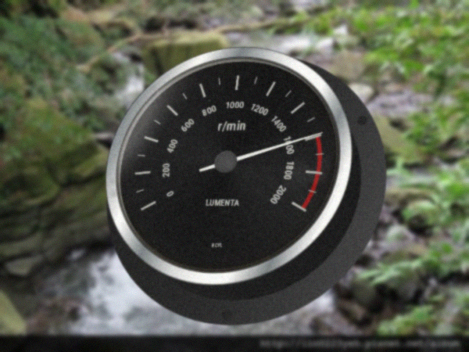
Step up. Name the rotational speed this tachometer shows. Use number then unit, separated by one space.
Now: 1600 rpm
